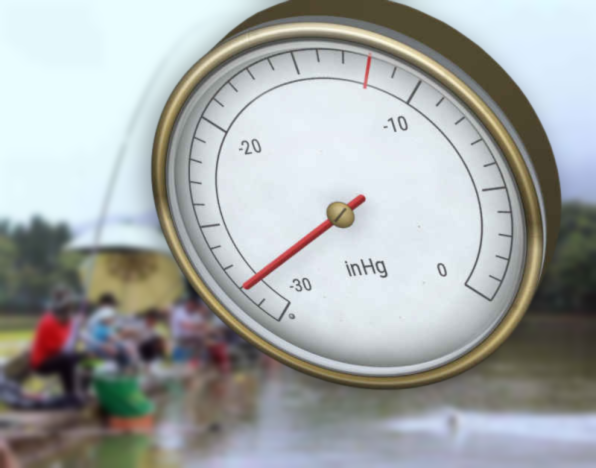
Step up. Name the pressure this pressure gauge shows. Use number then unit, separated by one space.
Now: -28 inHg
